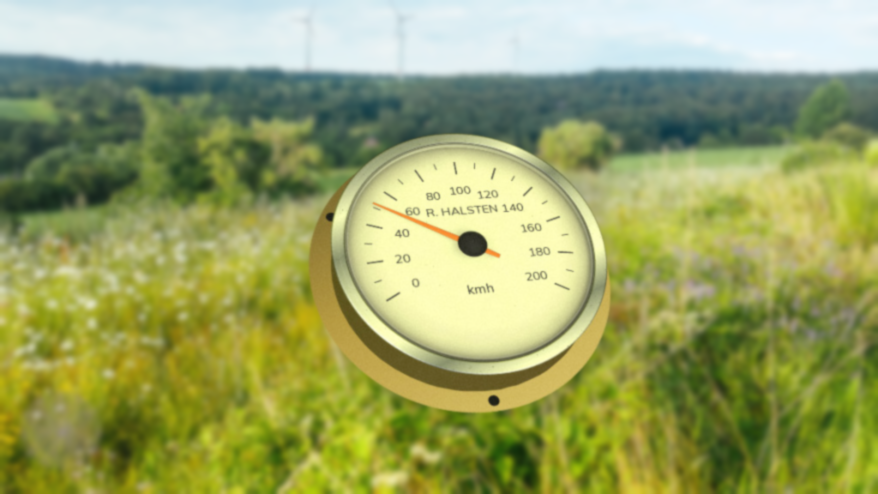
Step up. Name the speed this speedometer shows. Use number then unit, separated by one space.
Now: 50 km/h
